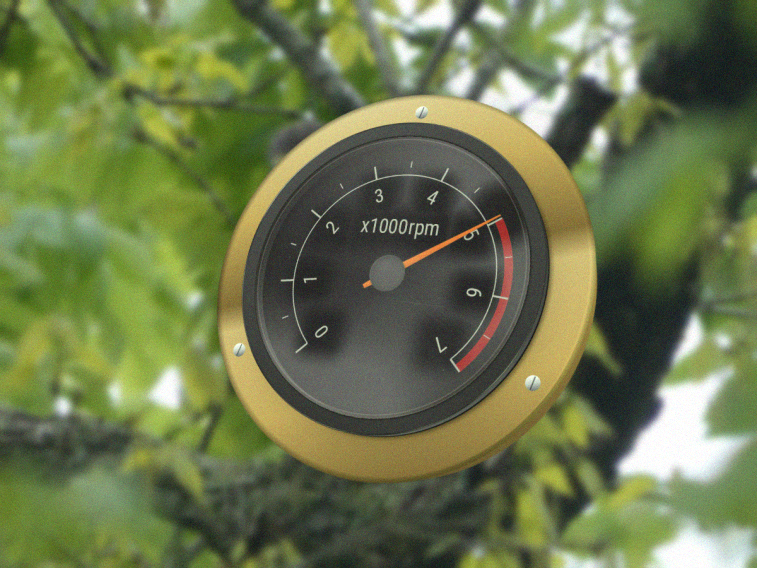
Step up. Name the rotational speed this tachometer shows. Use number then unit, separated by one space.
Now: 5000 rpm
